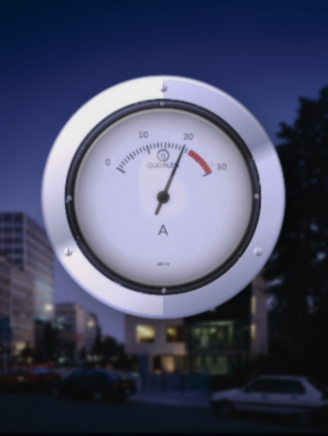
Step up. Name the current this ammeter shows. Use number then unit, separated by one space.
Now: 20 A
